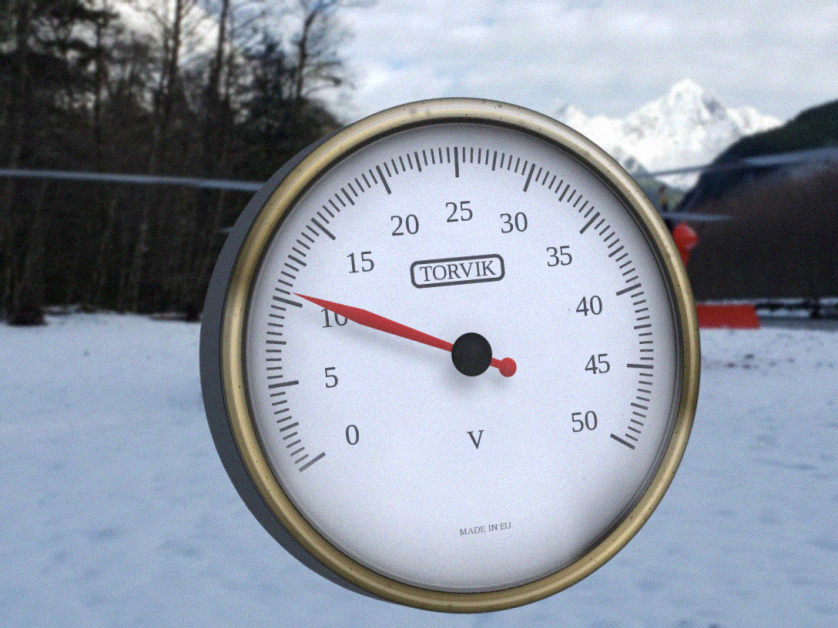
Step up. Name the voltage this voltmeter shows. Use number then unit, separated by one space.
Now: 10.5 V
